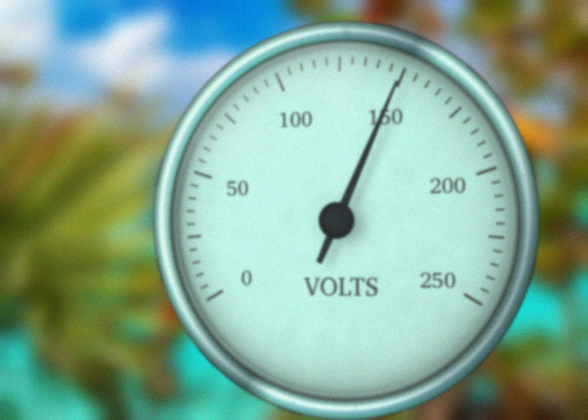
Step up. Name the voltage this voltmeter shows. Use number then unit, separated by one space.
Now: 150 V
